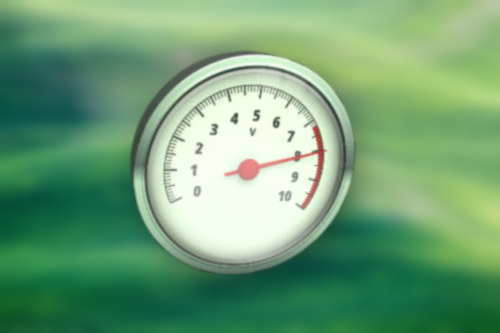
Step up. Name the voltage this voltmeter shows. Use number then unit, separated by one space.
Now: 8 V
